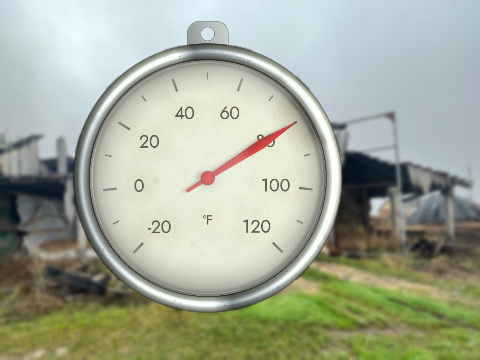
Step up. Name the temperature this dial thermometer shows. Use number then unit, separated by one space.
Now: 80 °F
